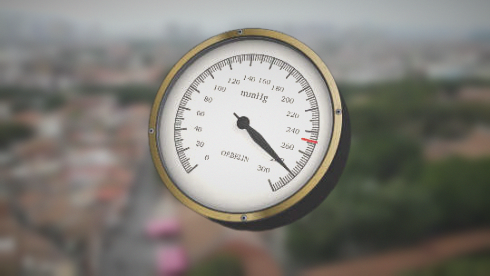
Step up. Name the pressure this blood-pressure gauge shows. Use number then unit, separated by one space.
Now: 280 mmHg
